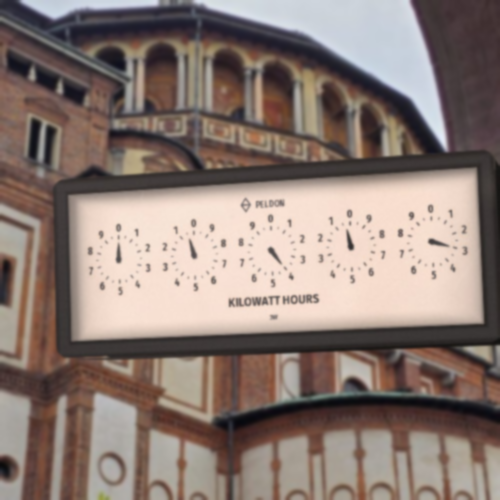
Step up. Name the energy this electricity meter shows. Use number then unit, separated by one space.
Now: 403 kWh
